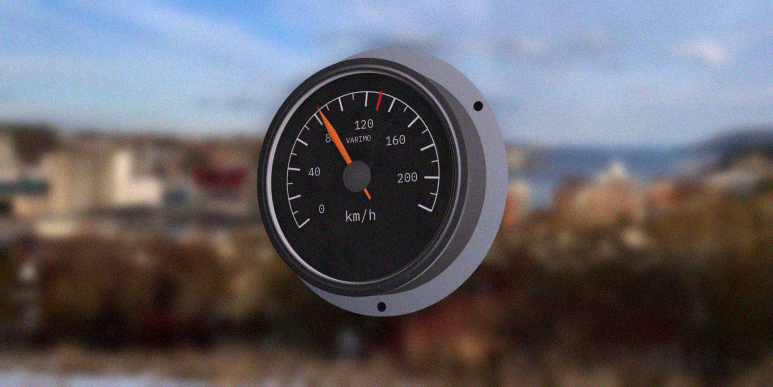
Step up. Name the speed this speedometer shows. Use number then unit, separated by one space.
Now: 85 km/h
